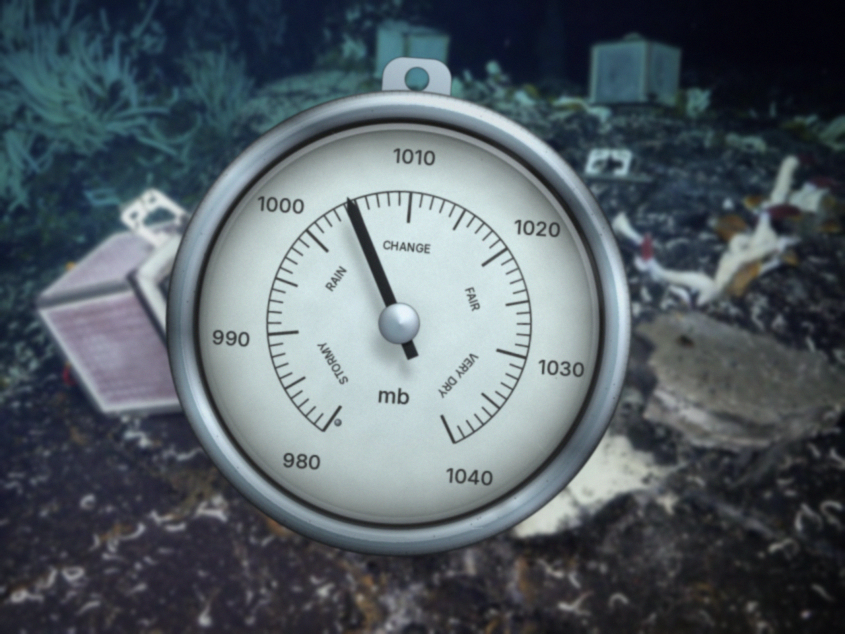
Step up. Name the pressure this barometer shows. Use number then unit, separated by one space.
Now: 1004.5 mbar
